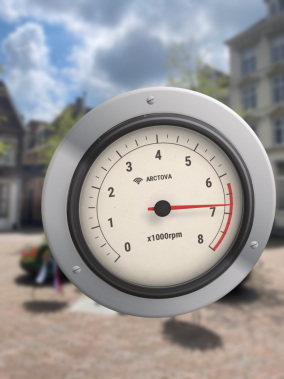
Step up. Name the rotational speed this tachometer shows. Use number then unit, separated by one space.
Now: 6750 rpm
